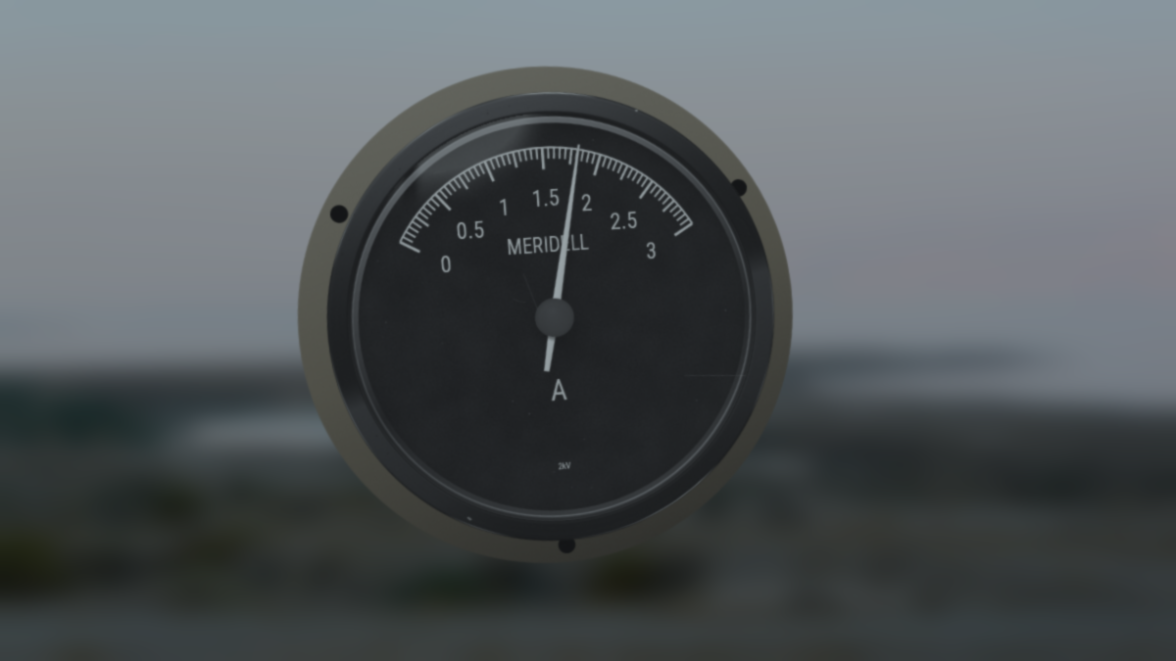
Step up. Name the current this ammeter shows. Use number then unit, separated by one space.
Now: 1.8 A
